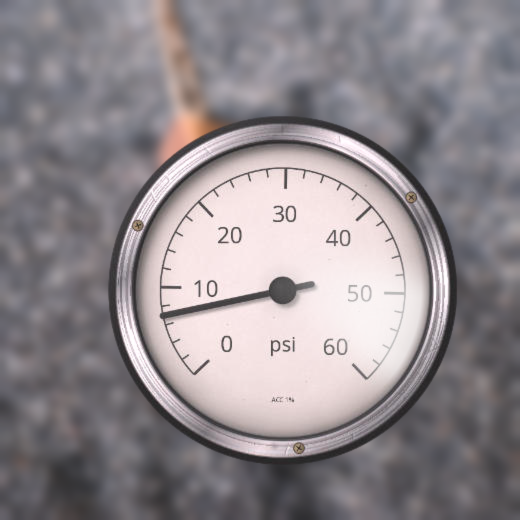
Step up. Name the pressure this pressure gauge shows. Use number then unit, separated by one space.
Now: 7 psi
